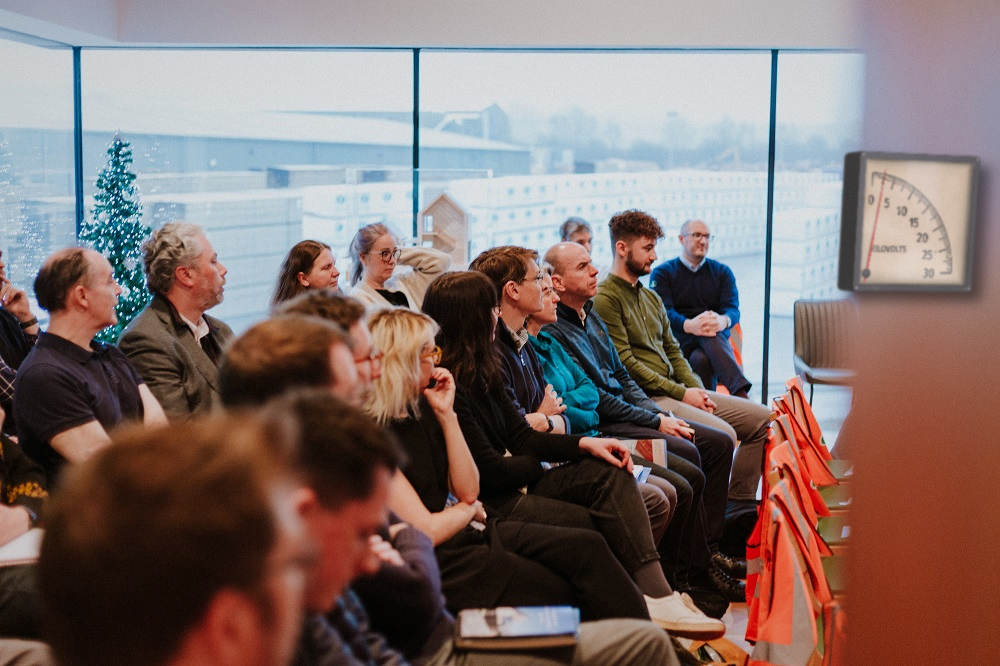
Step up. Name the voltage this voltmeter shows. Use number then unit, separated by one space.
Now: 2.5 kV
